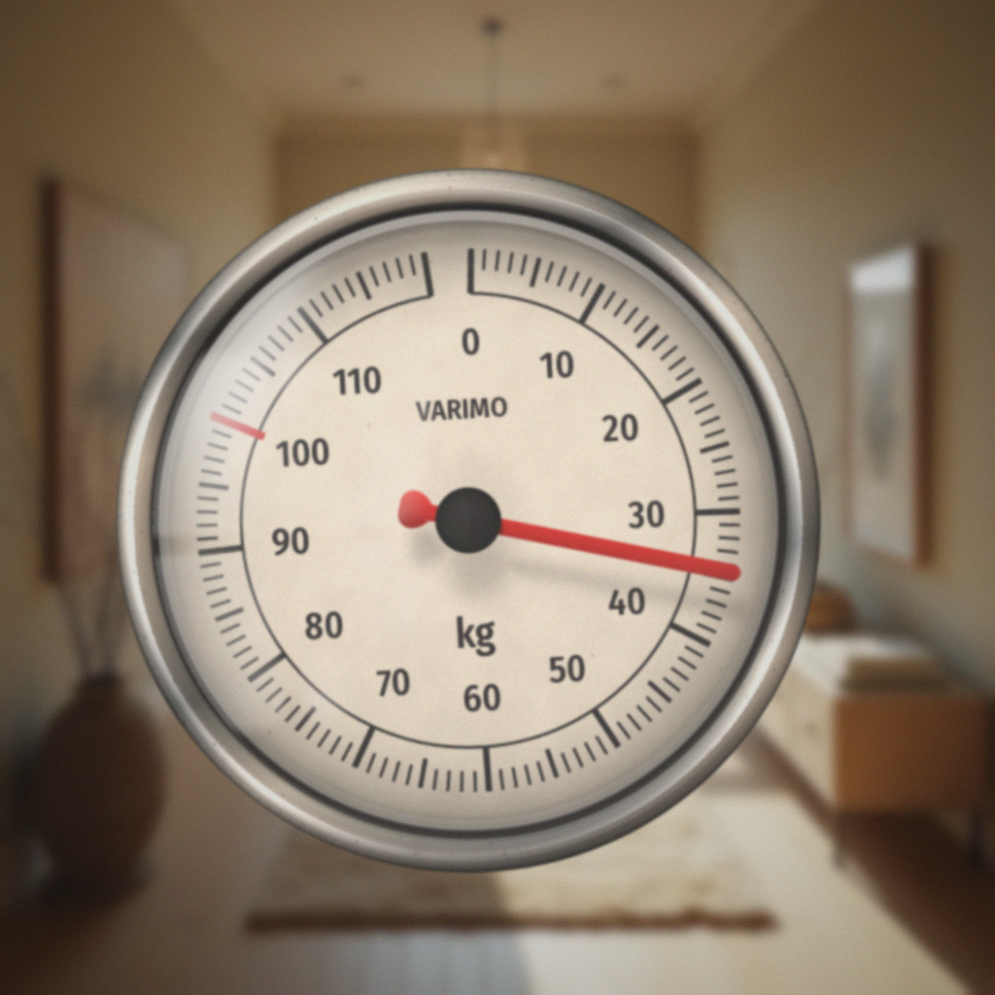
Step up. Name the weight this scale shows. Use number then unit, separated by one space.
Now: 34.5 kg
